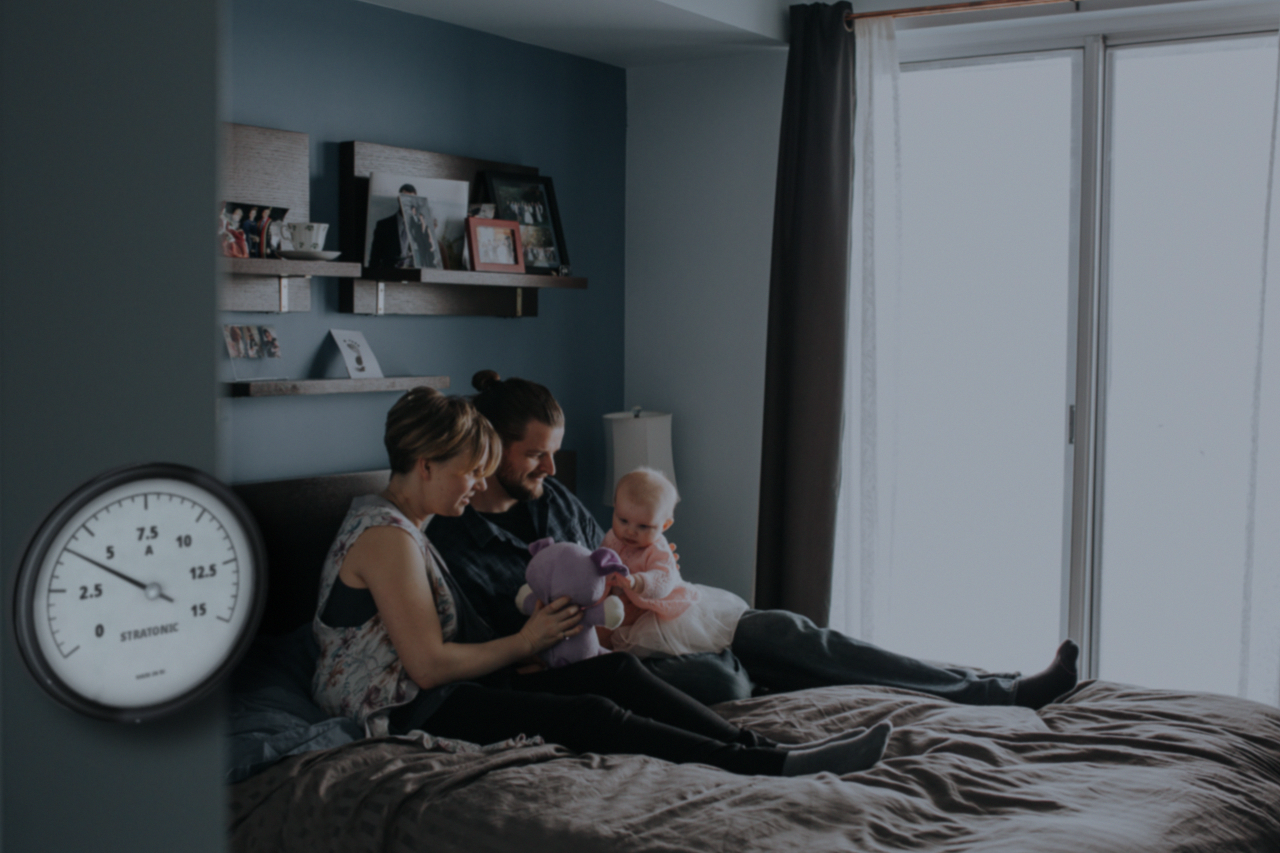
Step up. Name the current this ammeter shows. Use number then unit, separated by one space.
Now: 4 A
